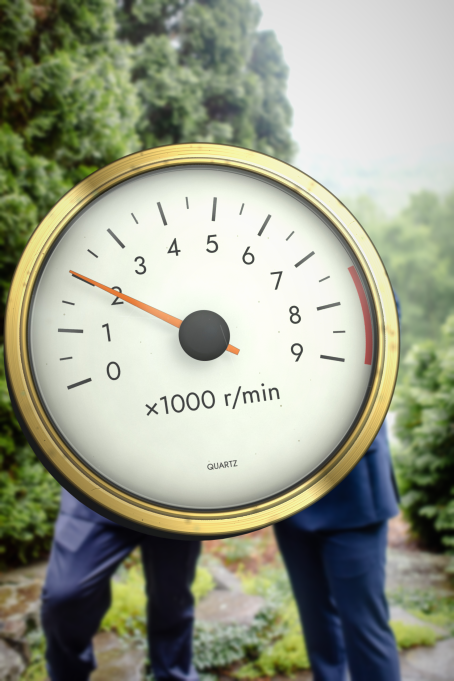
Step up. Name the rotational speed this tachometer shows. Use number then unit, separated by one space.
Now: 2000 rpm
